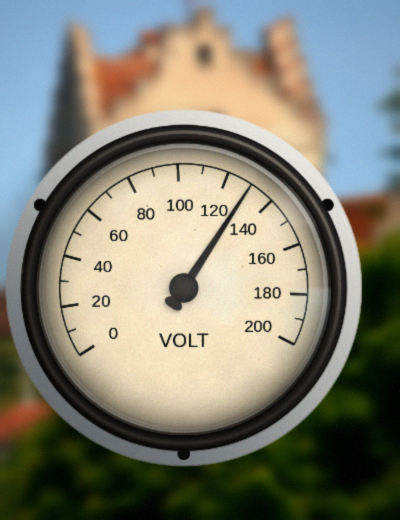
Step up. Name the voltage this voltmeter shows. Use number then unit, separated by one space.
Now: 130 V
